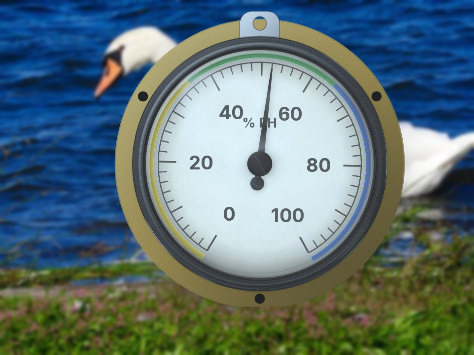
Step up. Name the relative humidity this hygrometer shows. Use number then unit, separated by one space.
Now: 52 %
